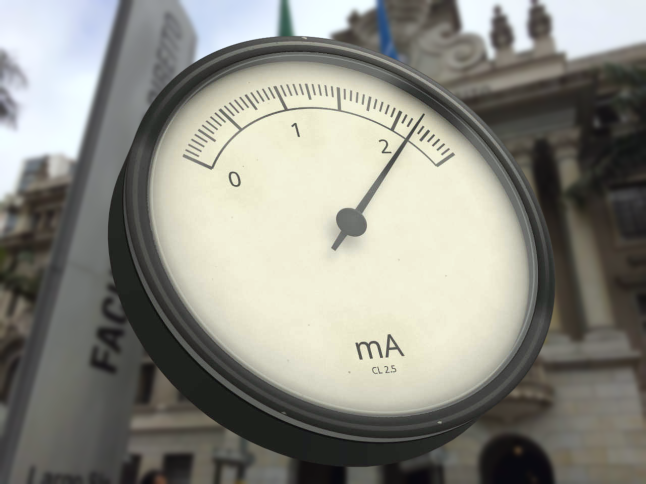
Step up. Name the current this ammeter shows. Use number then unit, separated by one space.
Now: 2.15 mA
